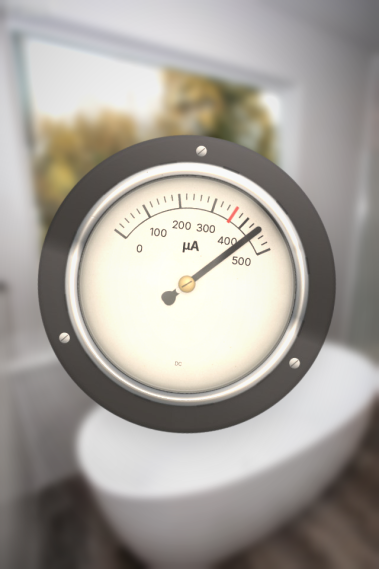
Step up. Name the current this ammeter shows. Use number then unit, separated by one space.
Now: 440 µA
